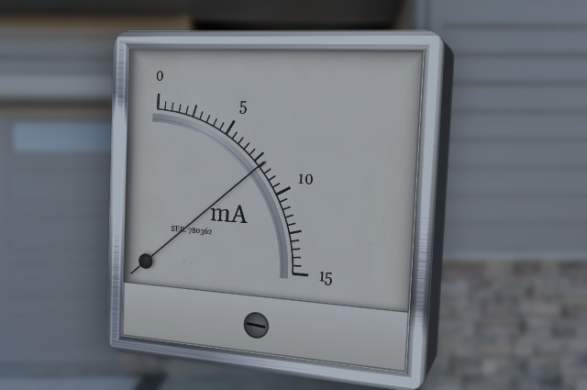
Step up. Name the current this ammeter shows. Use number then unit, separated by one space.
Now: 8 mA
